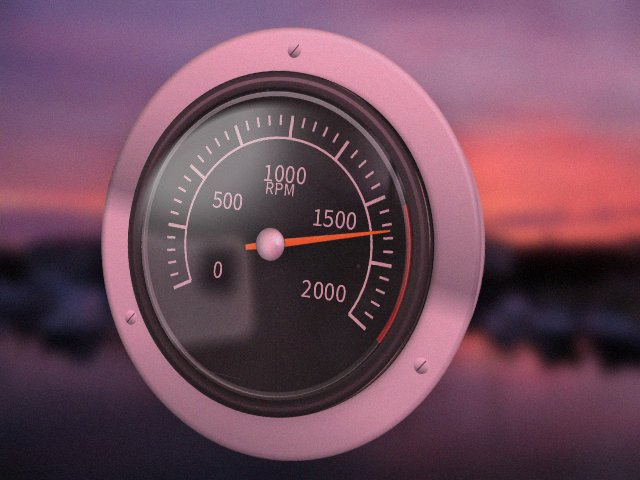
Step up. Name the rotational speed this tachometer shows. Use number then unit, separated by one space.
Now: 1625 rpm
